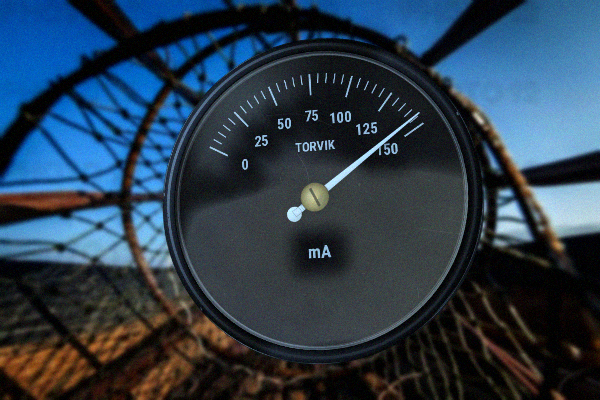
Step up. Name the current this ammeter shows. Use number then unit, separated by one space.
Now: 145 mA
